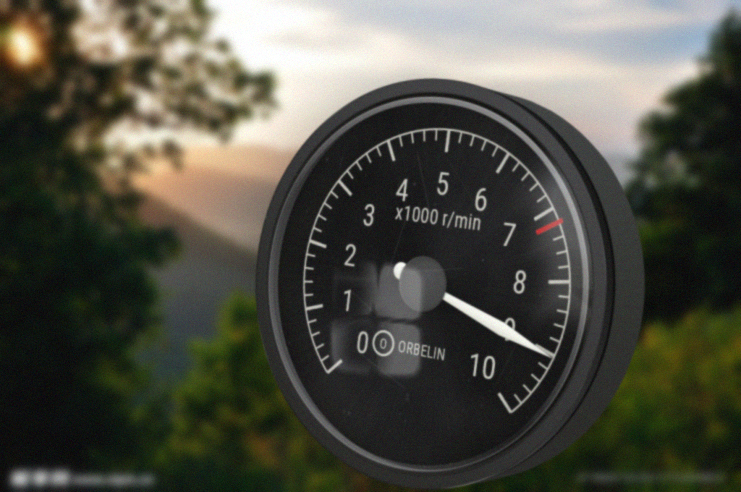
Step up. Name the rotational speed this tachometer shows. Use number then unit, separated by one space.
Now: 9000 rpm
